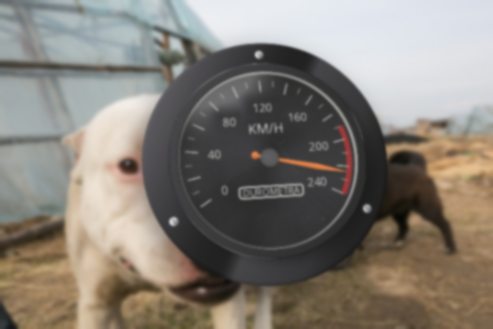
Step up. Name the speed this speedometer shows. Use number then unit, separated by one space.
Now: 225 km/h
